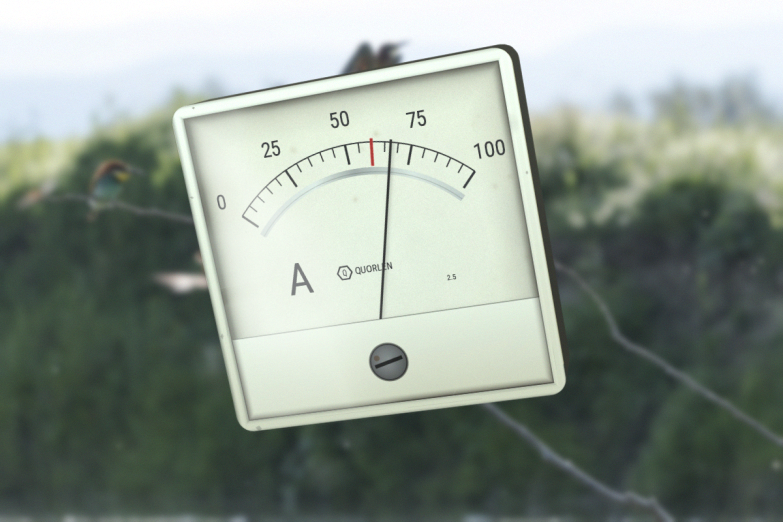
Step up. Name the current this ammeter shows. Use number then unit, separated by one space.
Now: 67.5 A
